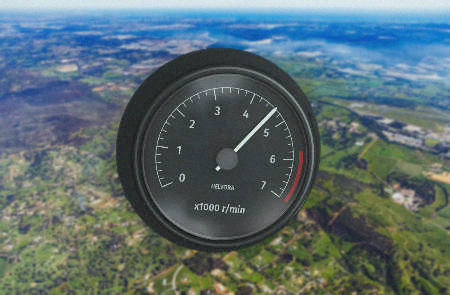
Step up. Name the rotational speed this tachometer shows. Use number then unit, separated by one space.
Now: 4600 rpm
